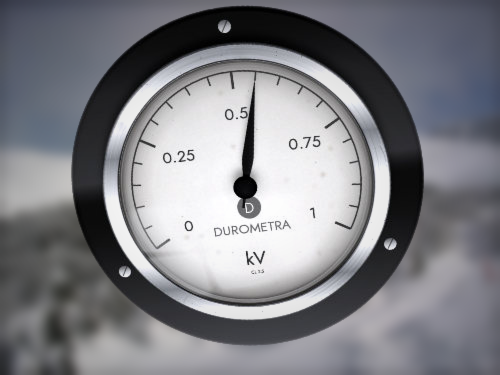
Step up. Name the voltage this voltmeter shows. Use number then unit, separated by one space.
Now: 0.55 kV
